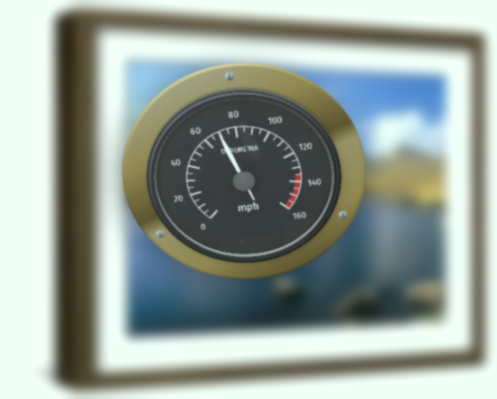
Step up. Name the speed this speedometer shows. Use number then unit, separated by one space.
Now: 70 mph
